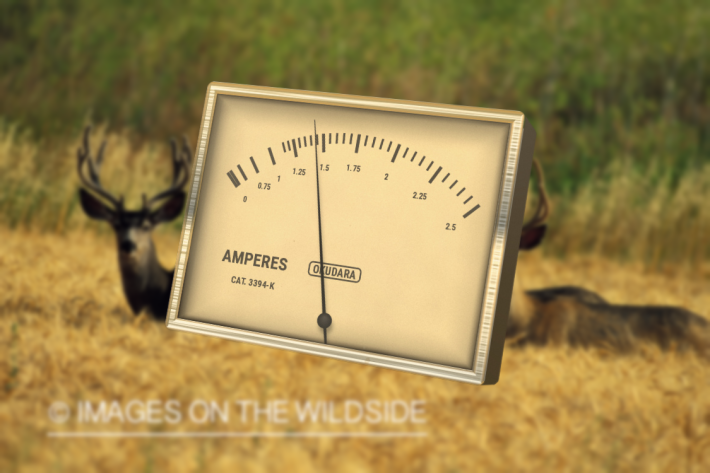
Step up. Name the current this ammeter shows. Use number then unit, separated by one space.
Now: 1.45 A
